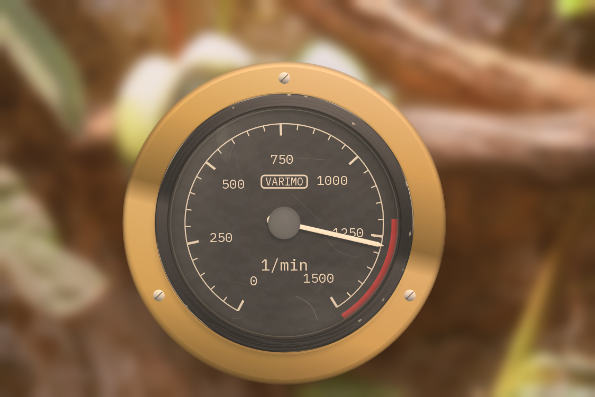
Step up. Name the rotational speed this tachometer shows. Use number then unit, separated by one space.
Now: 1275 rpm
